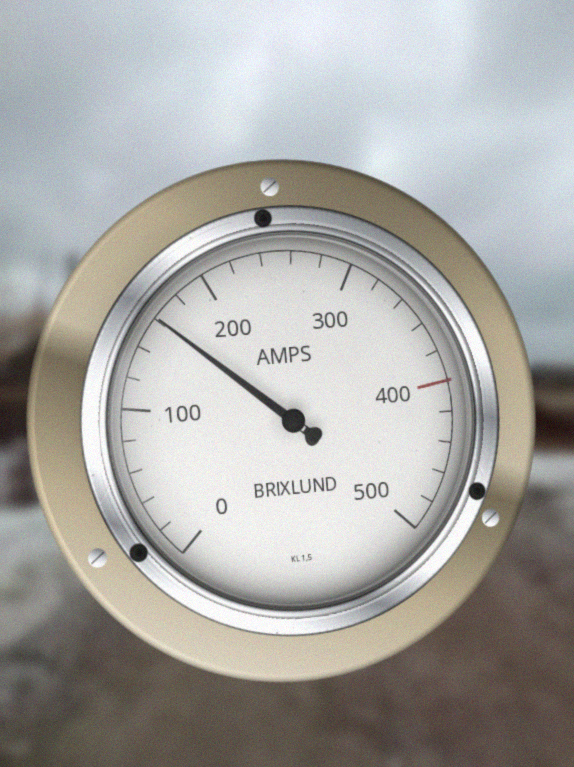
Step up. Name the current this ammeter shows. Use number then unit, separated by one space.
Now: 160 A
